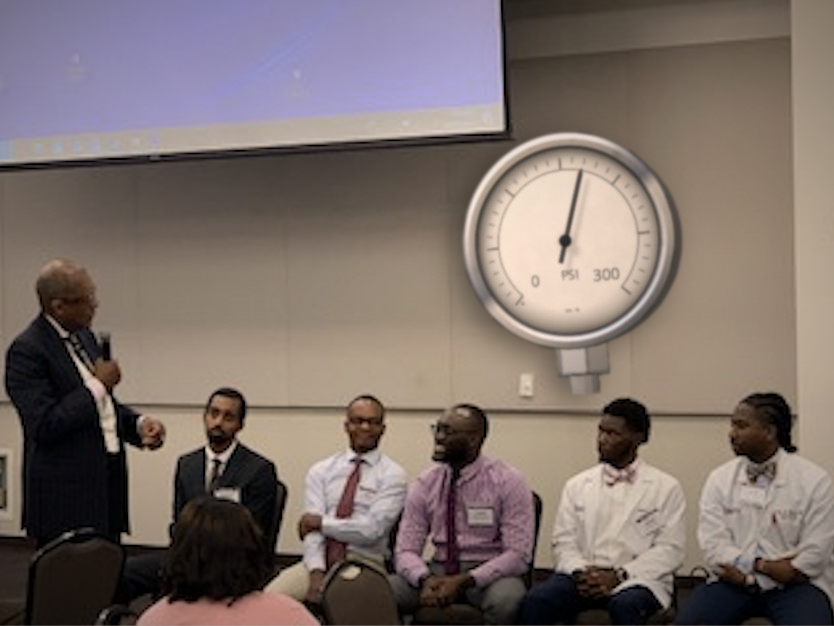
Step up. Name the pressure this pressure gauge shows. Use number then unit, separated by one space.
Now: 170 psi
